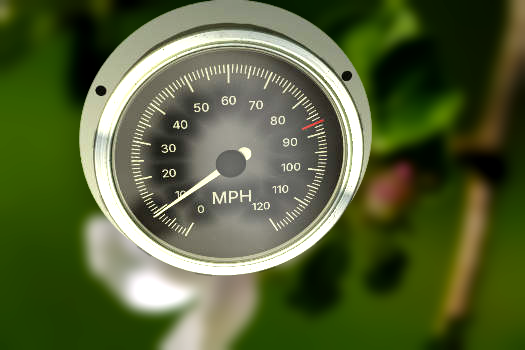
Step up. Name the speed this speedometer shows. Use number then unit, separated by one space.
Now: 10 mph
